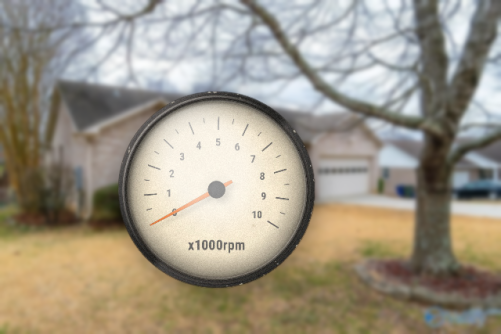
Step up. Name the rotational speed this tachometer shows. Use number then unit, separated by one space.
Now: 0 rpm
